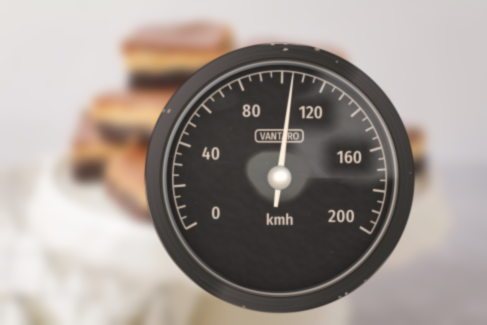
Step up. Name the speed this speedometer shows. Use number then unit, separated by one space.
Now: 105 km/h
